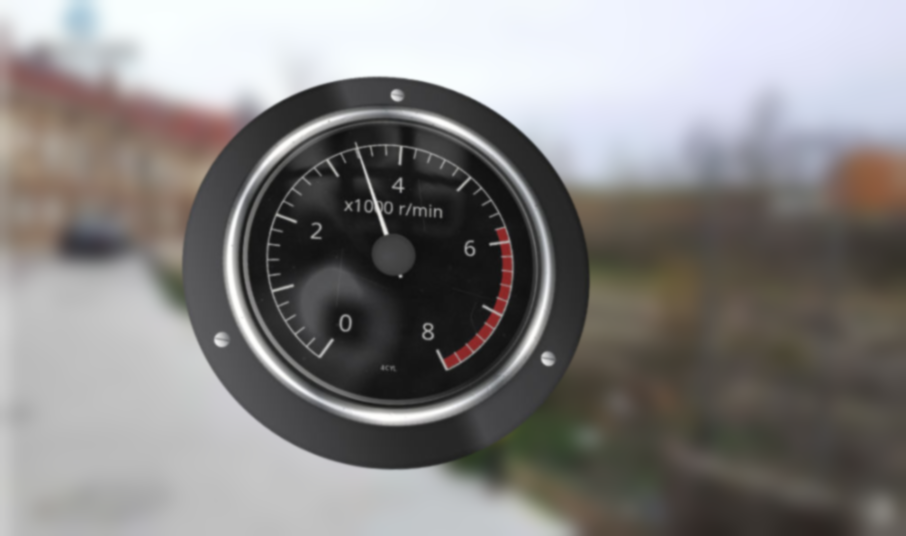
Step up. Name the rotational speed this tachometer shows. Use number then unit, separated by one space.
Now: 3400 rpm
